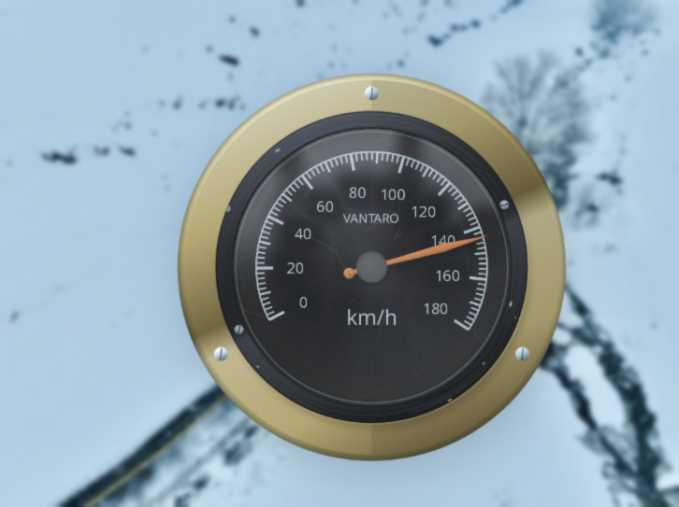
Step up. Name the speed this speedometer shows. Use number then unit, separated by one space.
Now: 144 km/h
